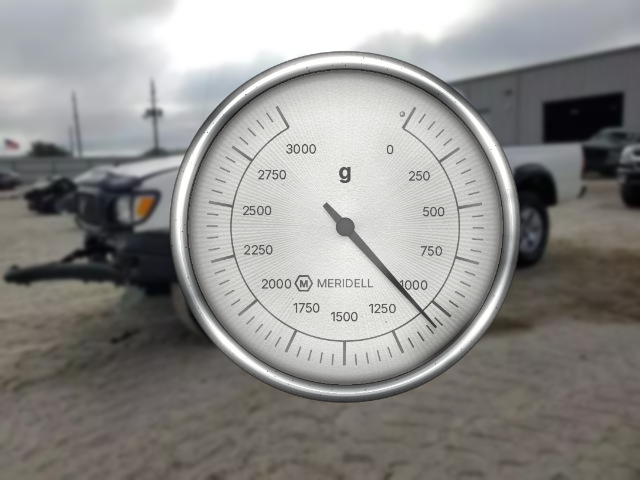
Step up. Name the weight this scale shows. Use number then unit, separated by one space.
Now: 1075 g
